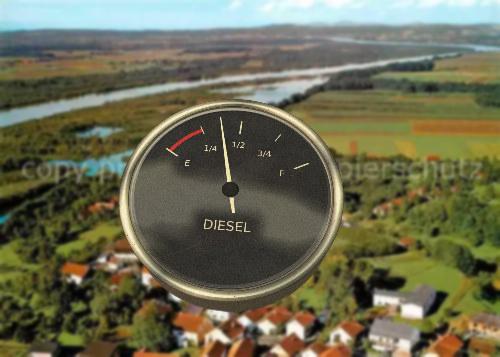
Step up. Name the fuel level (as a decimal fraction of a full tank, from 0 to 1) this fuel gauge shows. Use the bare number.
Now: 0.375
